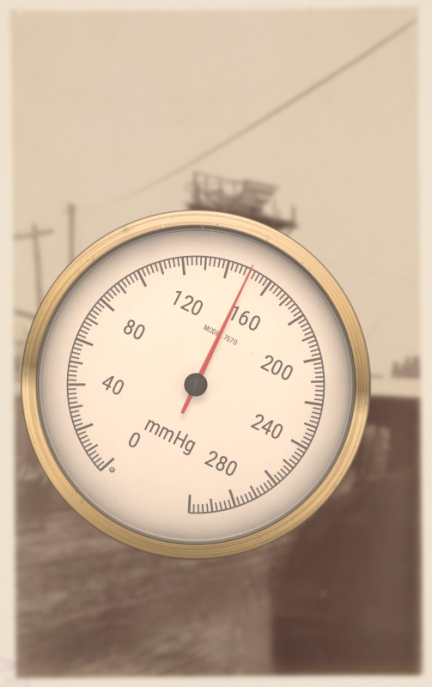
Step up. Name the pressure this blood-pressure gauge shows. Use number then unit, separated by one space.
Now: 150 mmHg
